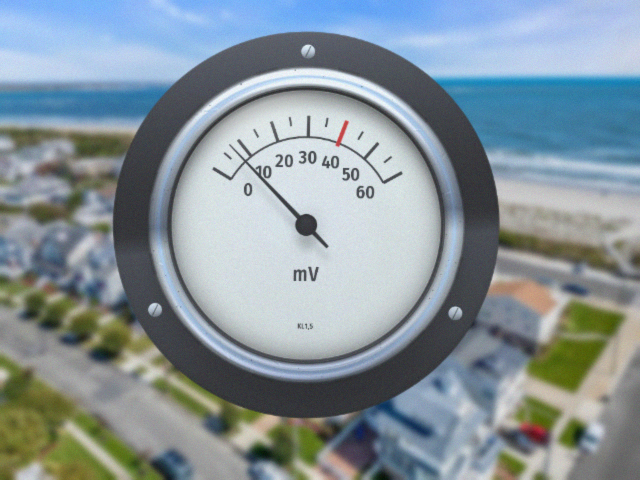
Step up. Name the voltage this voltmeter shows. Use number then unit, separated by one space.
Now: 7.5 mV
